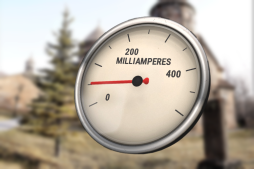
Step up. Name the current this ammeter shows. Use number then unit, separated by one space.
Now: 50 mA
